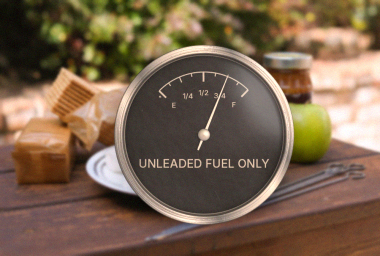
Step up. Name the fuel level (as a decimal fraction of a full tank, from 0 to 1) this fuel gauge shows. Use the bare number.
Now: 0.75
